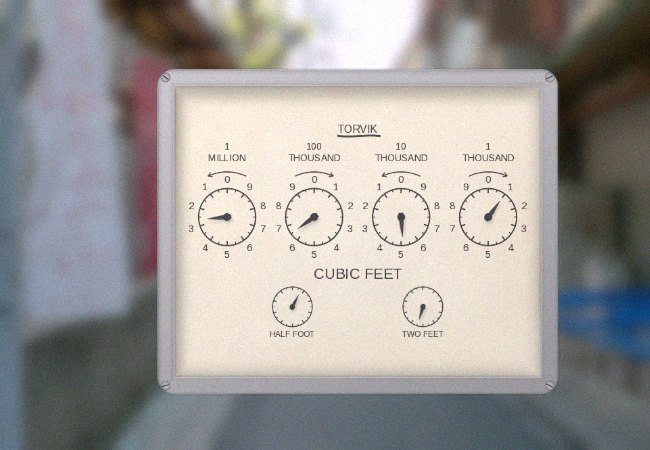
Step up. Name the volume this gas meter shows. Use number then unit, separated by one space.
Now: 265100 ft³
